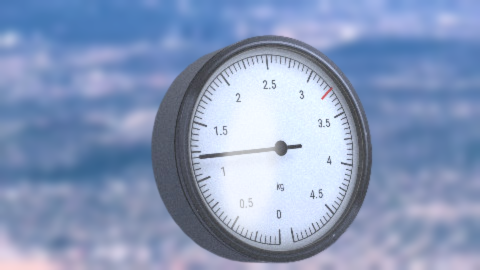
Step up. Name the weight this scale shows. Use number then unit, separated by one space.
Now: 1.2 kg
